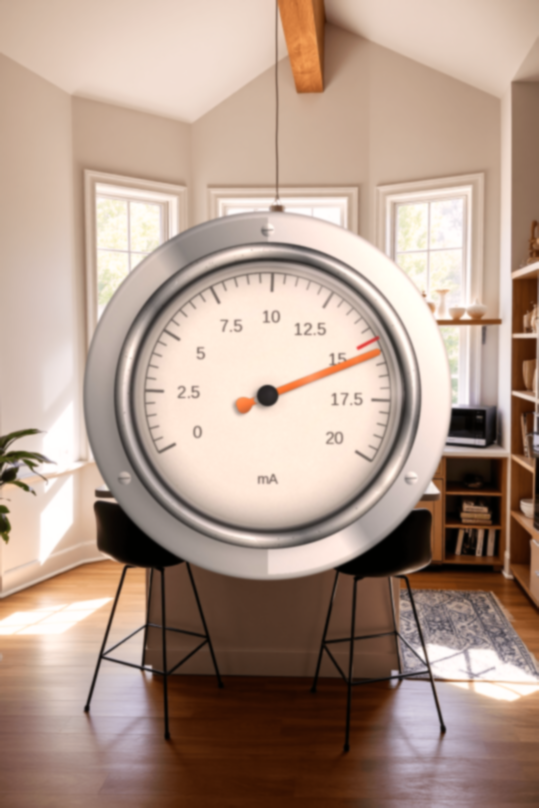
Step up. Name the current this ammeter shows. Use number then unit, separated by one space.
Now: 15.5 mA
